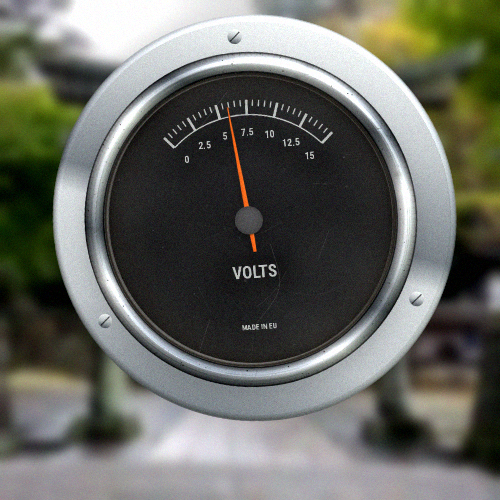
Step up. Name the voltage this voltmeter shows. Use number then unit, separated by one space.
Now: 6 V
